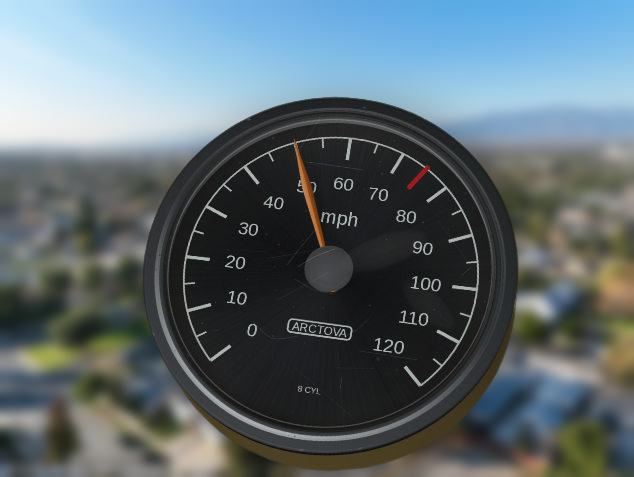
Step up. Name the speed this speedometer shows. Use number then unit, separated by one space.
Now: 50 mph
